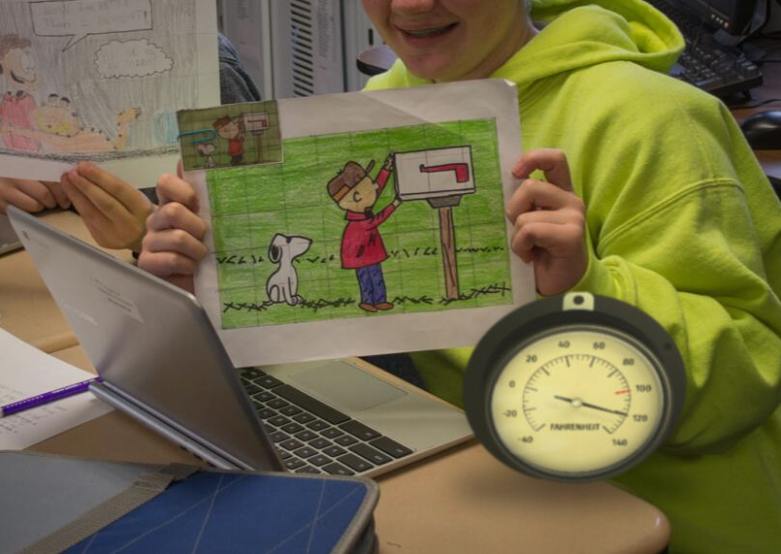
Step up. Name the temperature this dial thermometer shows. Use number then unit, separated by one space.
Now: 120 °F
